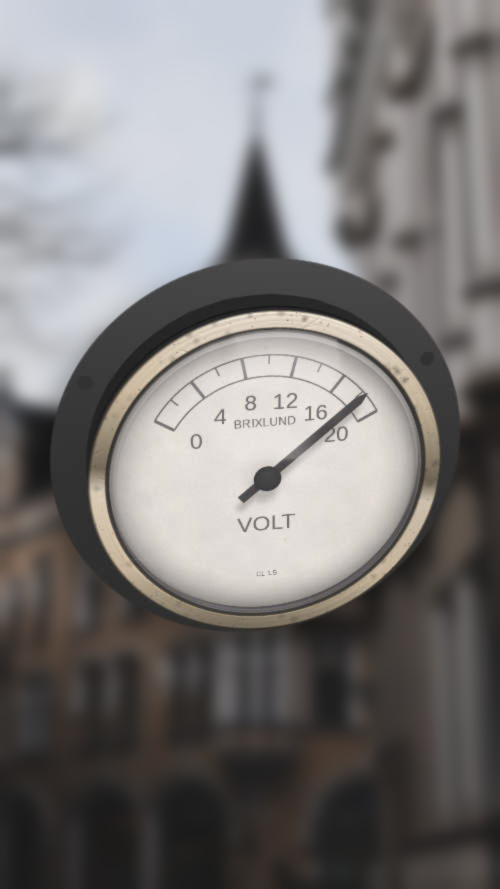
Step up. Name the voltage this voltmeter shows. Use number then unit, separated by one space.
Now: 18 V
